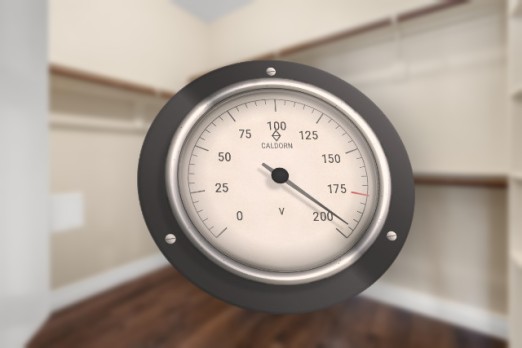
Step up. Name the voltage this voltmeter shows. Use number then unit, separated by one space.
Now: 195 V
